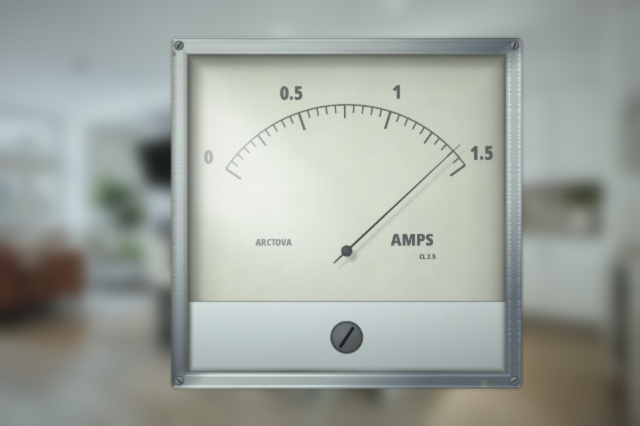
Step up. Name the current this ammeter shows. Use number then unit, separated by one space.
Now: 1.4 A
